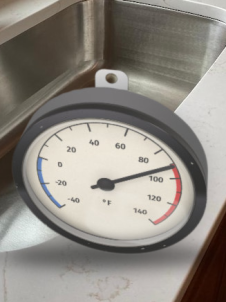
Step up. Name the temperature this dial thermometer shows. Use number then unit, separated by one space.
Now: 90 °F
